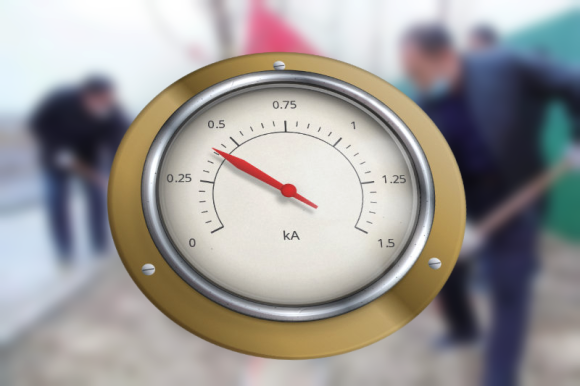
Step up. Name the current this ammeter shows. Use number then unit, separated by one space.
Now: 0.4 kA
